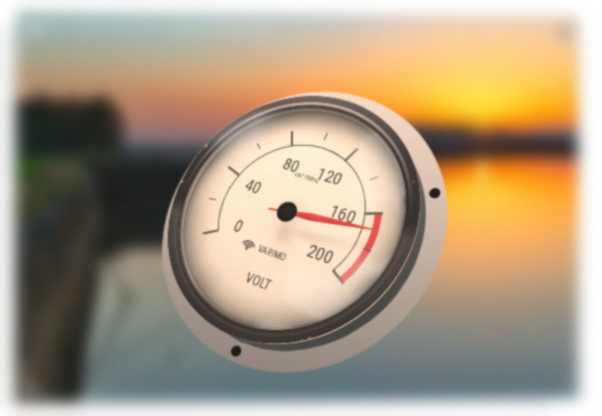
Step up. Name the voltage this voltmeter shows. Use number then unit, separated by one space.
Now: 170 V
